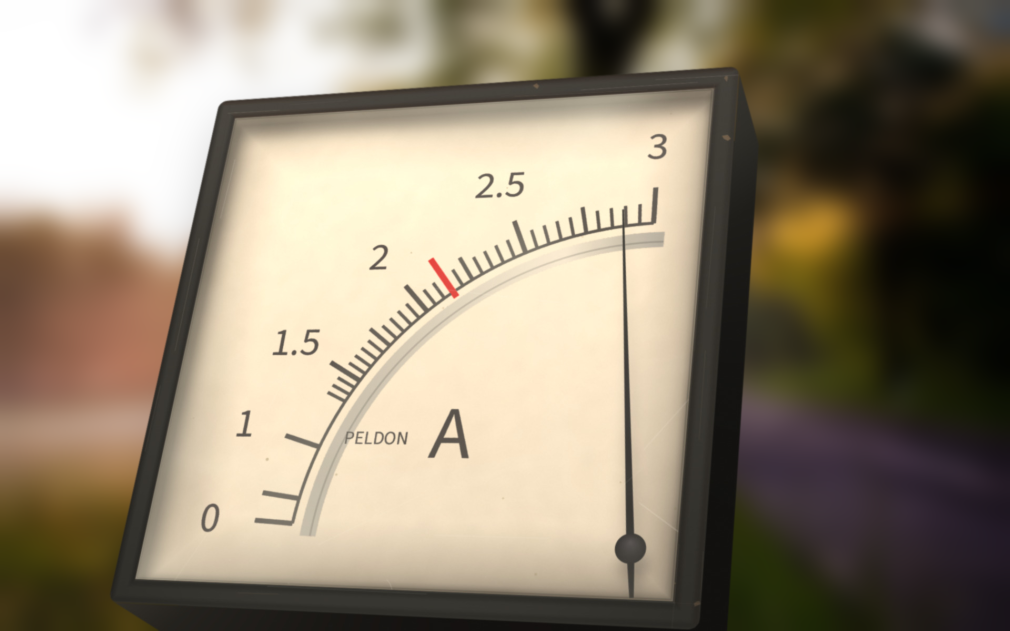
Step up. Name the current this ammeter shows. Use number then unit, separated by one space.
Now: 2.9 A
